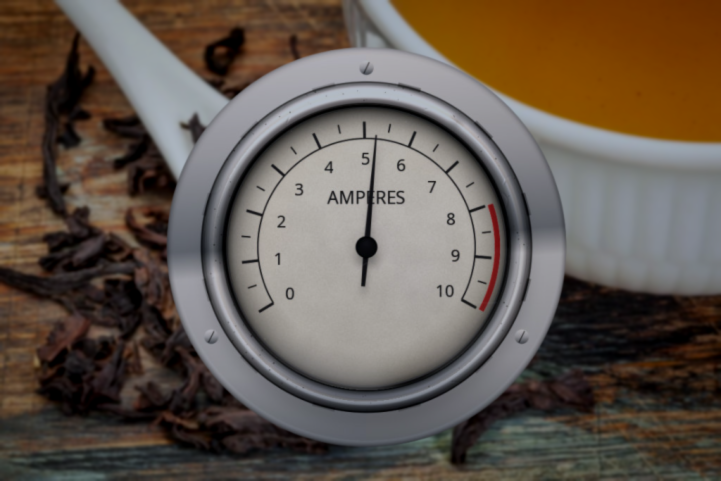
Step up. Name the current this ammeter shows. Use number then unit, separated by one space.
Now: 5.25 A
